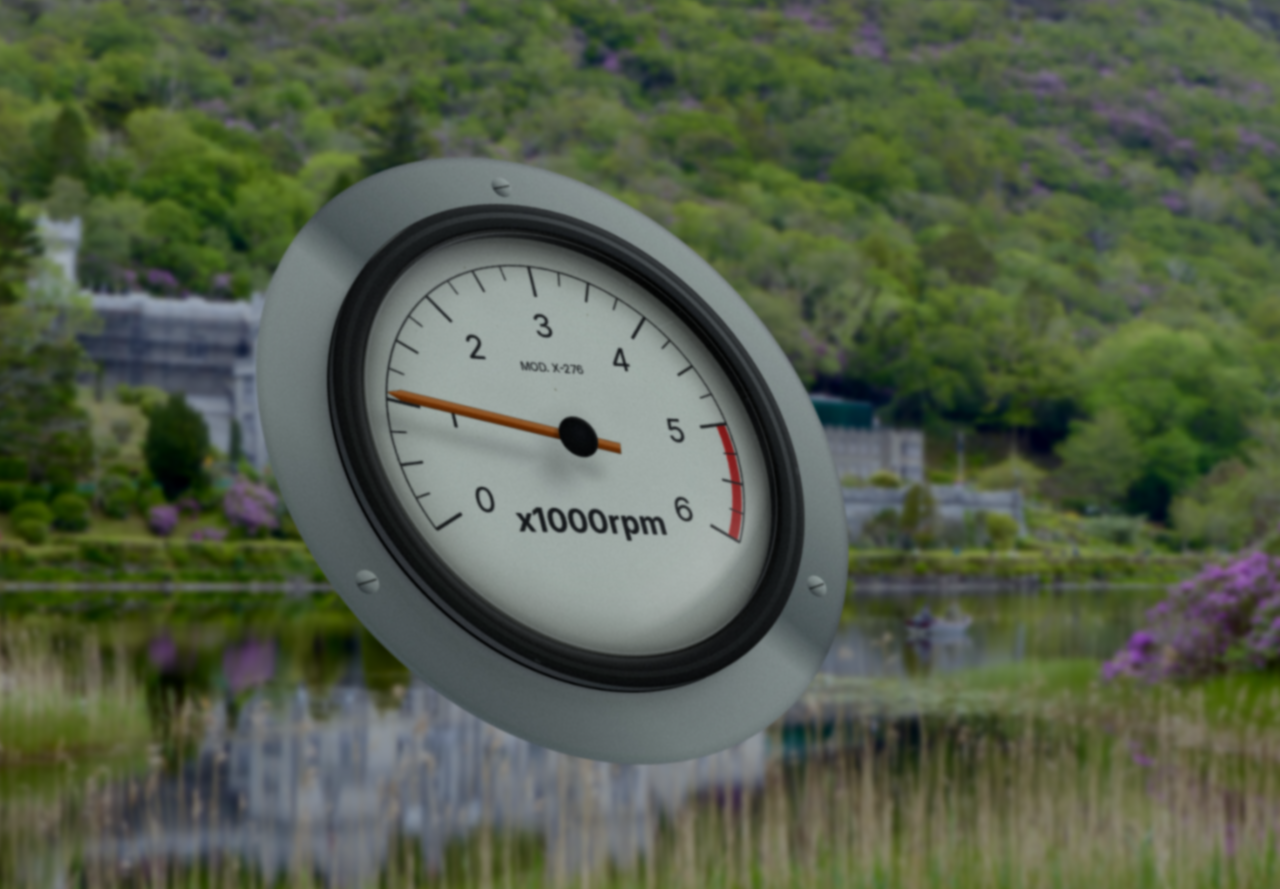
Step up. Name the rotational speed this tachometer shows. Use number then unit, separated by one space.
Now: 1000 rpm
